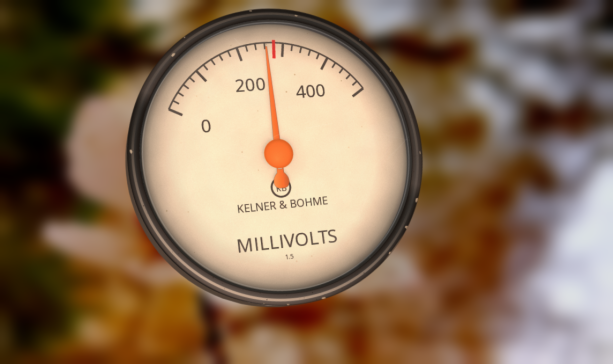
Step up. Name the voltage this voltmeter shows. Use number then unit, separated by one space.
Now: 260 mV
